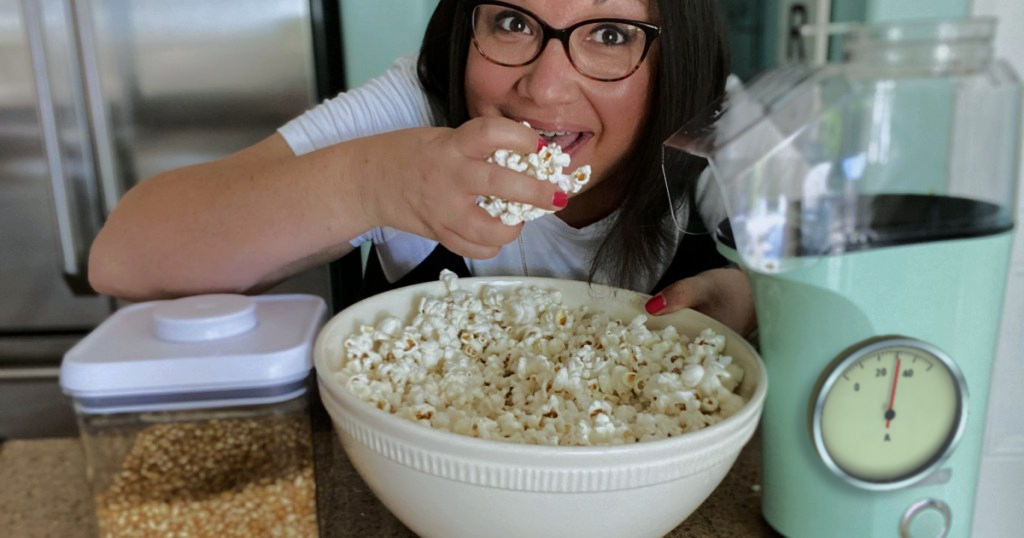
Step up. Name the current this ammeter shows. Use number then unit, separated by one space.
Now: 30 A
